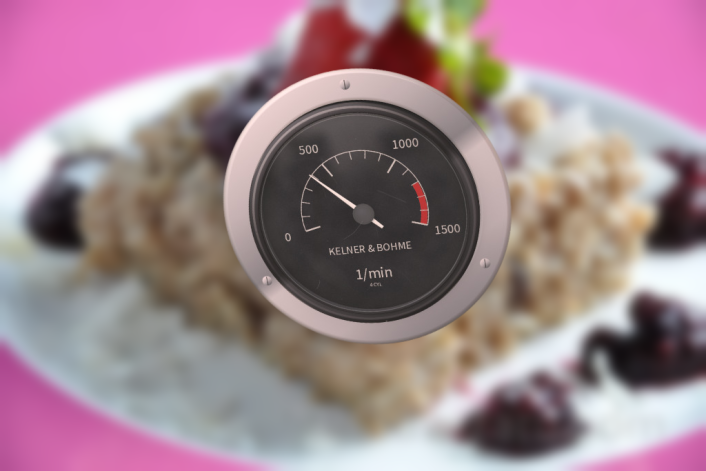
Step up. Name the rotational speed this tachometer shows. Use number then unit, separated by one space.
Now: 400 rpm
